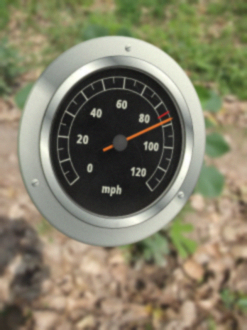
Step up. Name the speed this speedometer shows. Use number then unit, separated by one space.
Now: 87.5 mph
